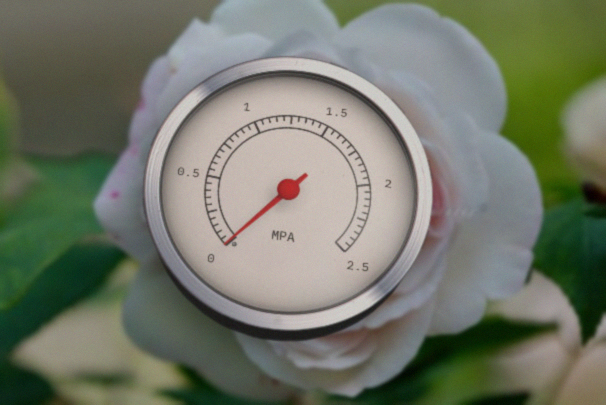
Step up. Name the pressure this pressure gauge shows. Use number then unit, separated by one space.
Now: 0 MPa
